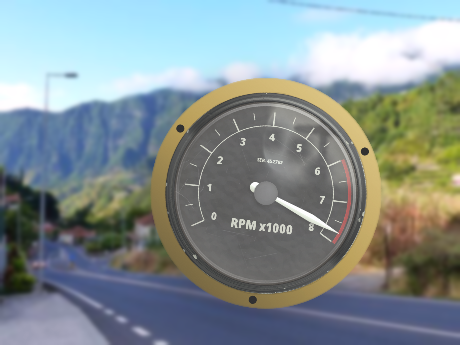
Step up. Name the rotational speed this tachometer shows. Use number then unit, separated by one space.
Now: 7750 rpm
